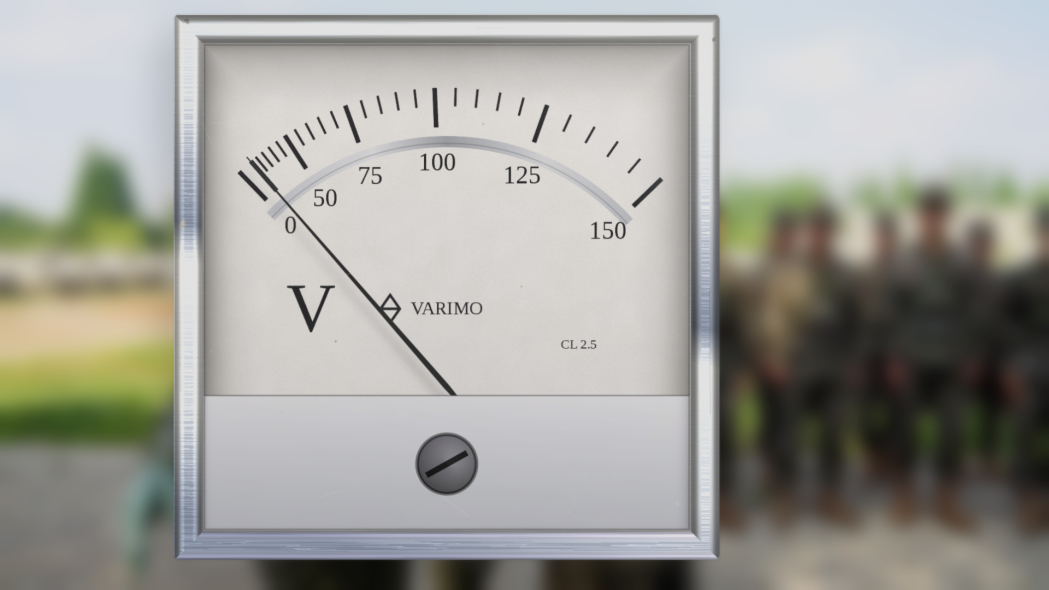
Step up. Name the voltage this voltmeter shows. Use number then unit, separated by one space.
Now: 25 V
